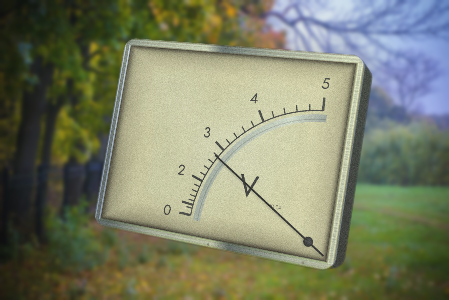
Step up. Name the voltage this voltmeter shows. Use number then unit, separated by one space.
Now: 2.8 V
